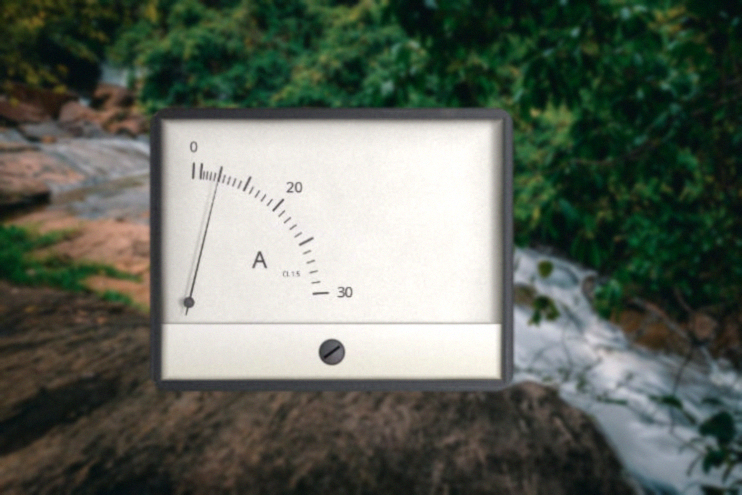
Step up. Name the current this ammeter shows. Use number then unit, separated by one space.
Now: 10 A
